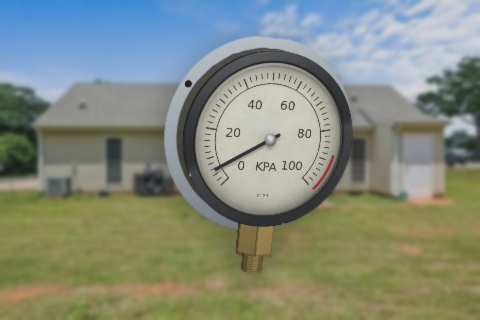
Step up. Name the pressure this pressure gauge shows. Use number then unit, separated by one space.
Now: 6 kPa
